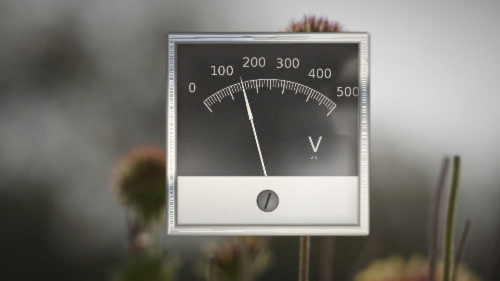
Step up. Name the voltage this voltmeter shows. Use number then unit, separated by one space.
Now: 150 V
